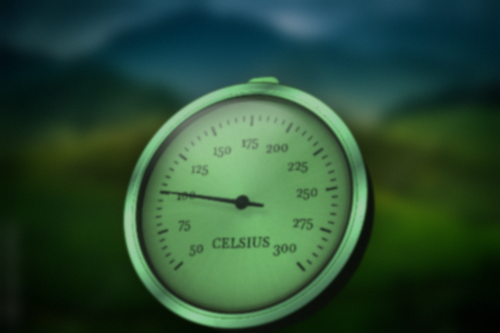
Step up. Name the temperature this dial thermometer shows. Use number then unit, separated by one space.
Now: 100 °C
